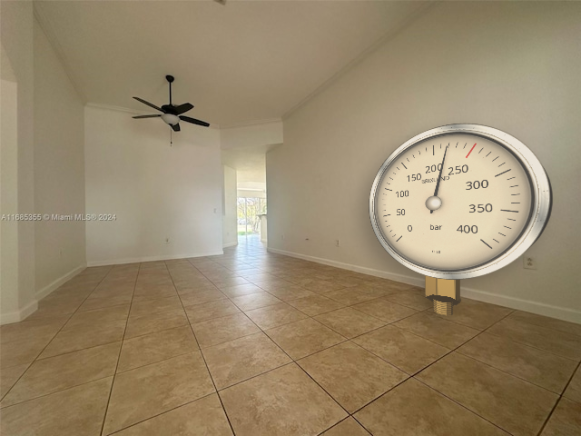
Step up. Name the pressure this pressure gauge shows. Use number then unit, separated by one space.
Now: 220 bar
